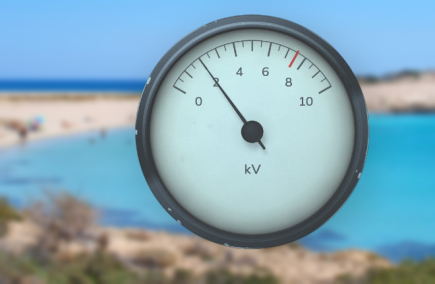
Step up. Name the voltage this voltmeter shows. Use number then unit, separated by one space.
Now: 2 kV
